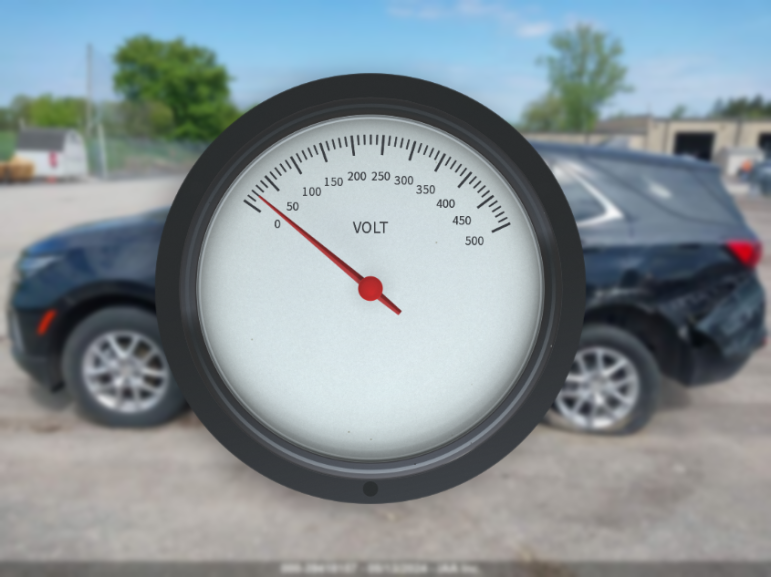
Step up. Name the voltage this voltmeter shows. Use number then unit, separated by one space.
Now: 20 V
